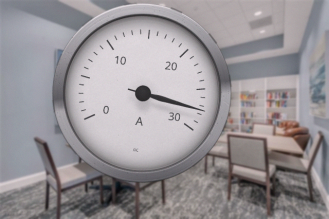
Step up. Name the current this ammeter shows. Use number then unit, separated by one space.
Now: 27.5 A
